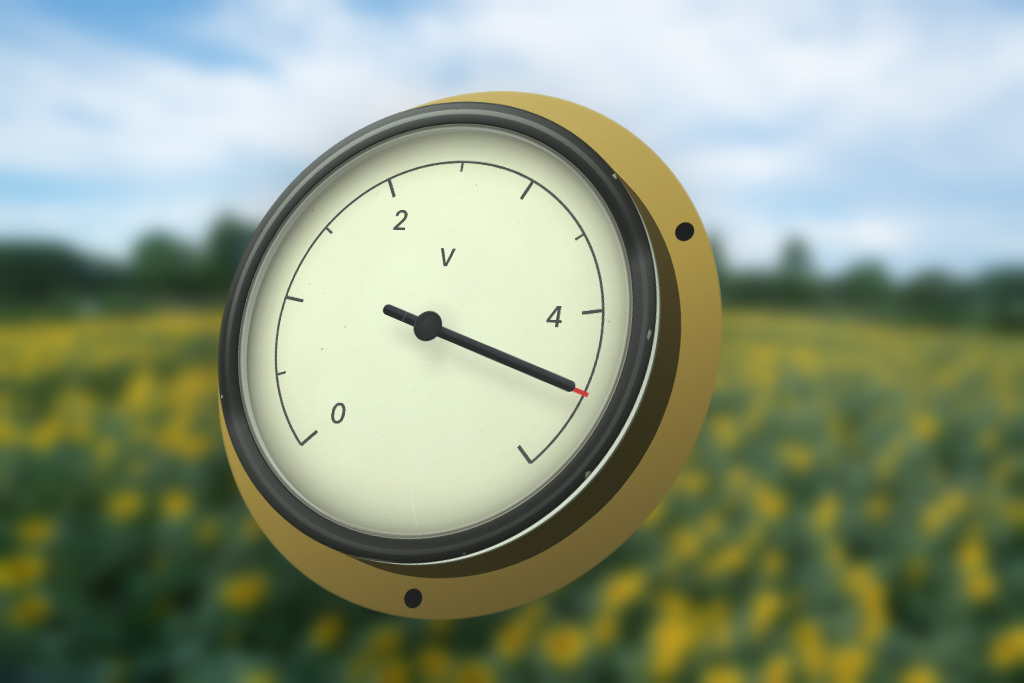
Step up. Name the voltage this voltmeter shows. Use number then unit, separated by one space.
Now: 4.5 V
